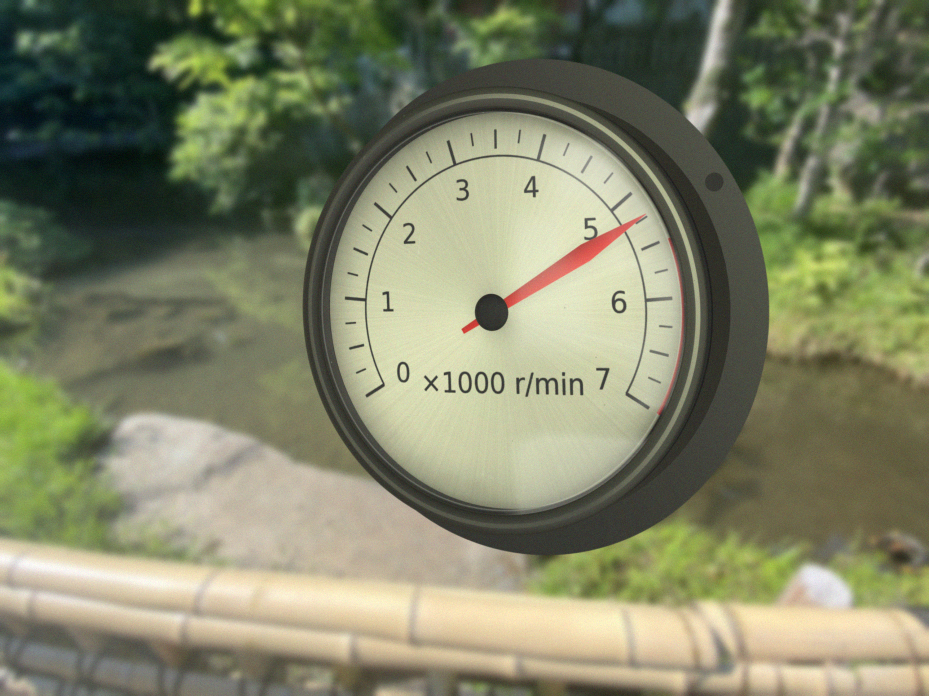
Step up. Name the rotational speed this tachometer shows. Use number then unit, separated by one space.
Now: 5250 rpm
